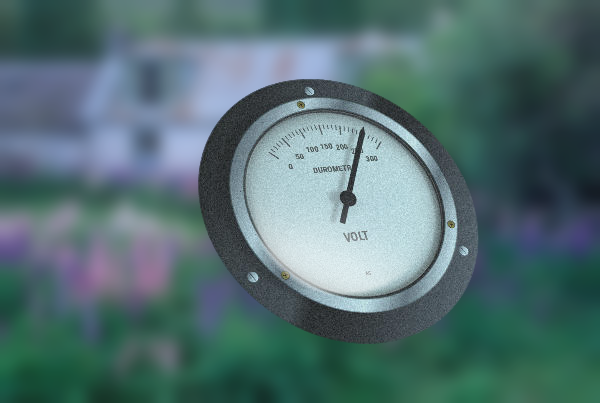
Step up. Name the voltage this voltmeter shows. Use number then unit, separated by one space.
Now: 250 V
